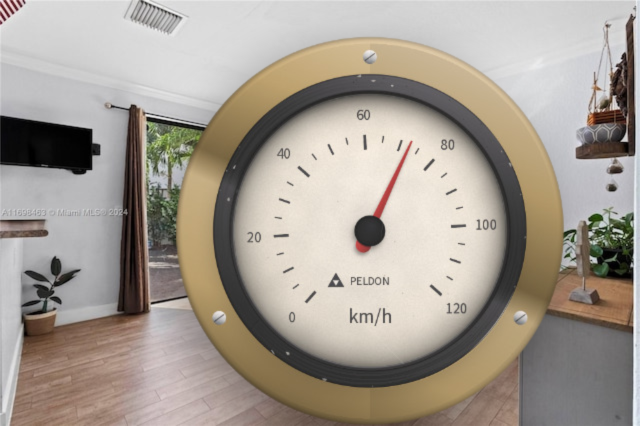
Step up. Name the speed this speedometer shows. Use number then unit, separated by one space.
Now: 72.5 km/h
